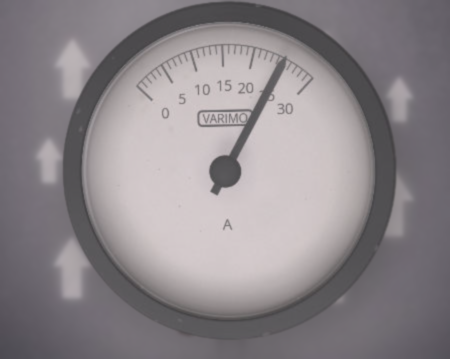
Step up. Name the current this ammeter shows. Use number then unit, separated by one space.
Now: 25 A
